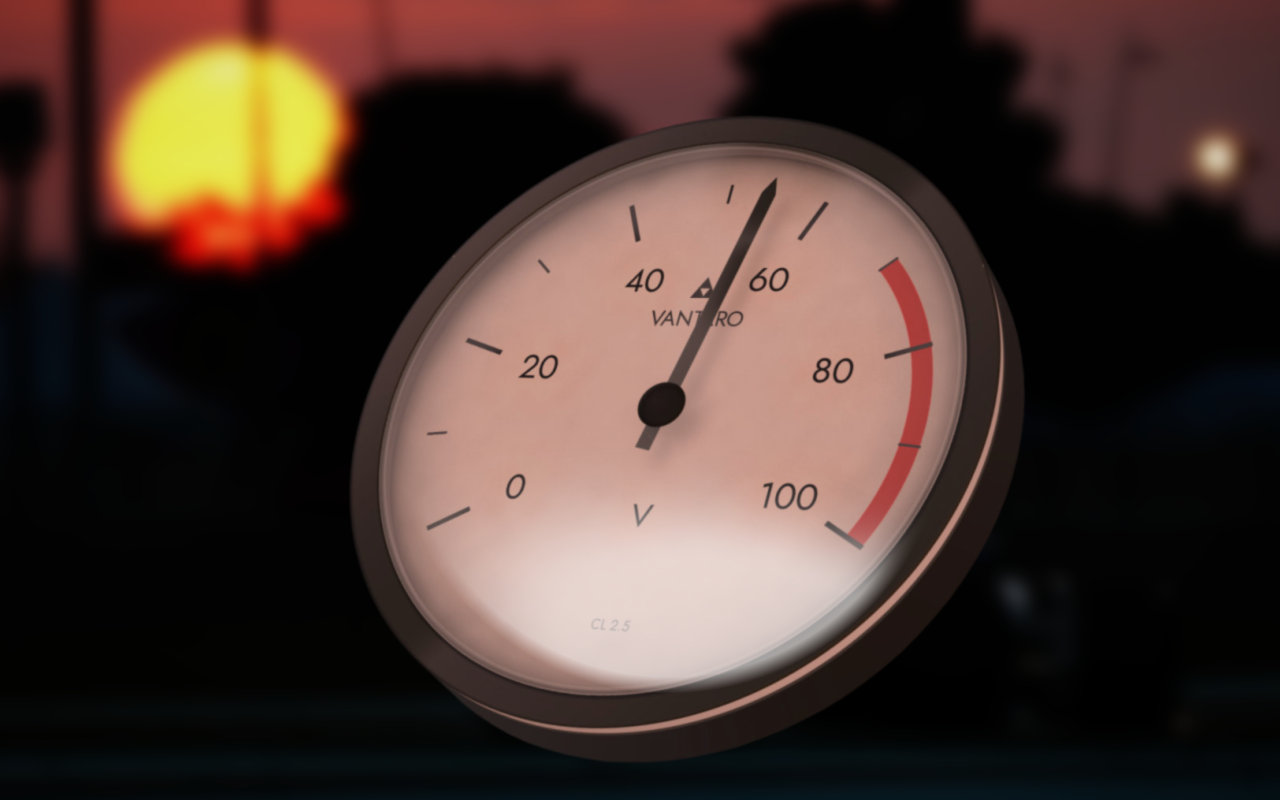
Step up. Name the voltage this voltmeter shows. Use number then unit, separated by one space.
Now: 55 V
